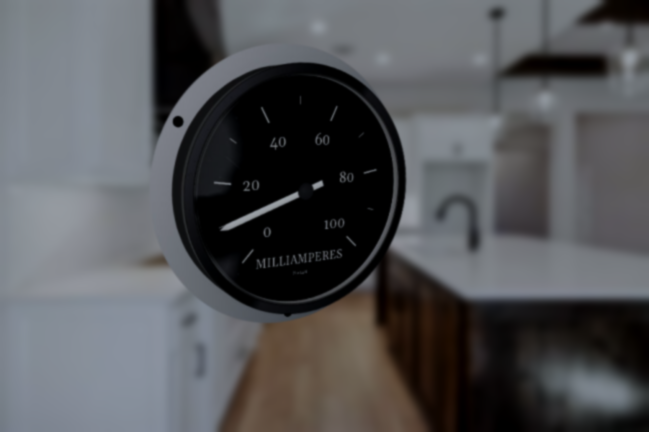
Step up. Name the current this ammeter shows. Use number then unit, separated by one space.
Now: 10 mA
